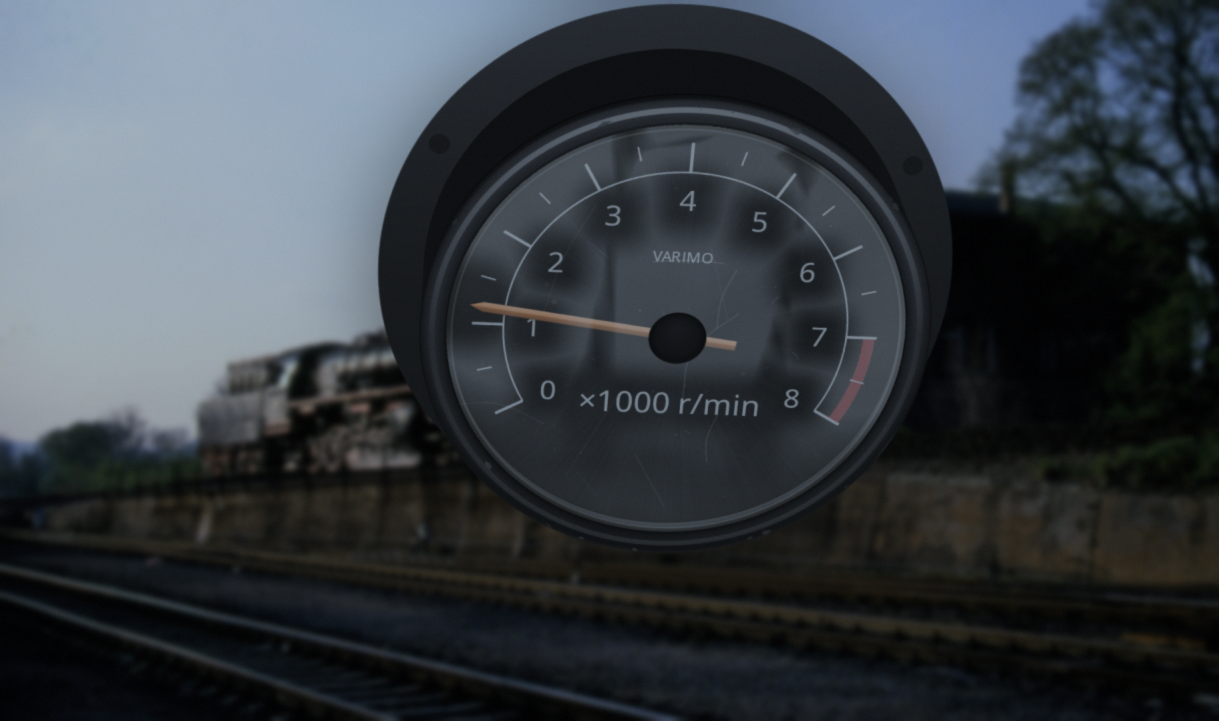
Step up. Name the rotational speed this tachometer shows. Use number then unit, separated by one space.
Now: 1250 rpm
